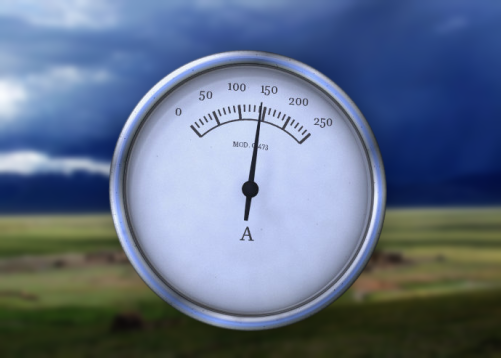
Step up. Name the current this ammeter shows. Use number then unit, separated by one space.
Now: 140 A
